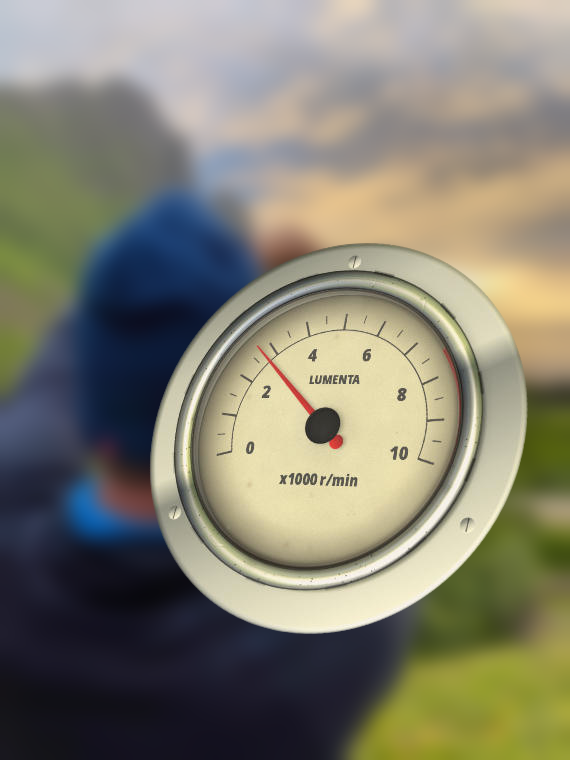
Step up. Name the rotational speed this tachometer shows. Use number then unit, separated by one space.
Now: 2750 rpm
